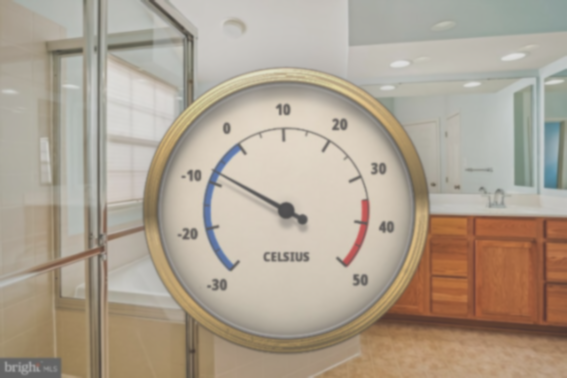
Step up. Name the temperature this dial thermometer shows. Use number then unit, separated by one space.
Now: -7.5 °C
